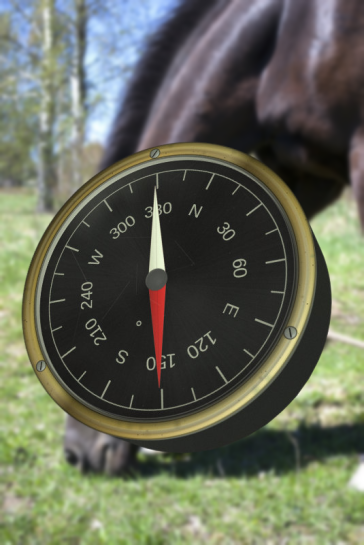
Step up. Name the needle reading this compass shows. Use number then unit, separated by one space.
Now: 150 °
